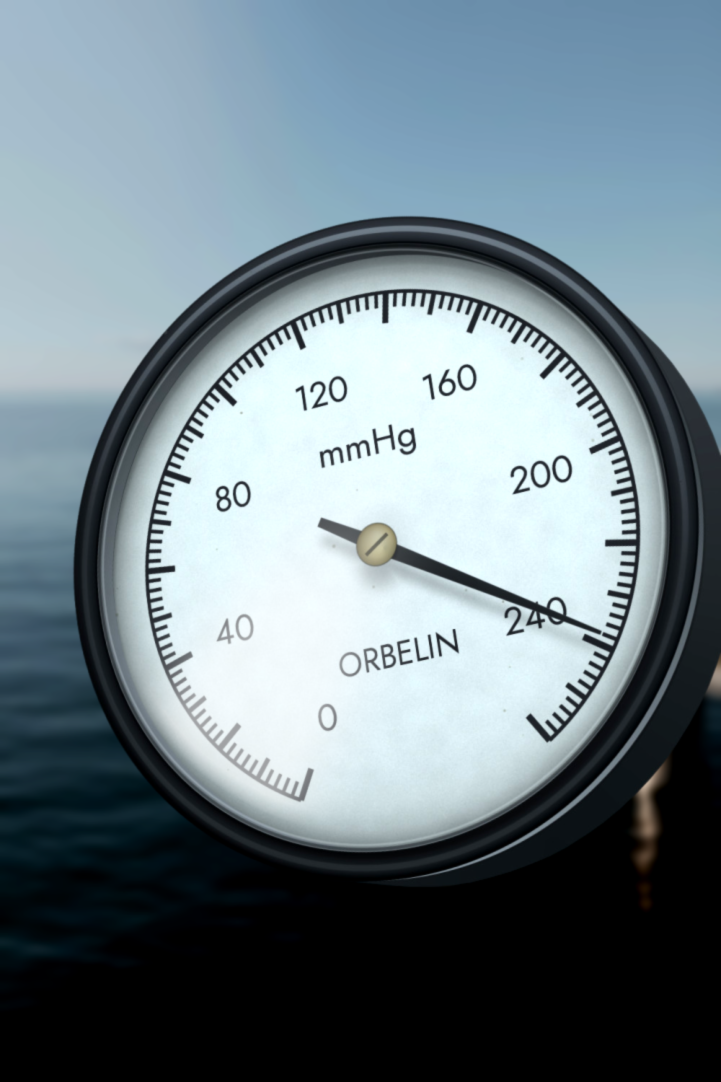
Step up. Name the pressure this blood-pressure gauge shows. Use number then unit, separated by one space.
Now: 238 mmHg
